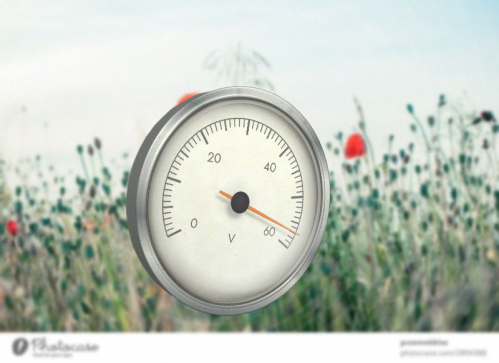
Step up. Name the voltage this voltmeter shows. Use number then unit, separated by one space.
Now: 57 V
